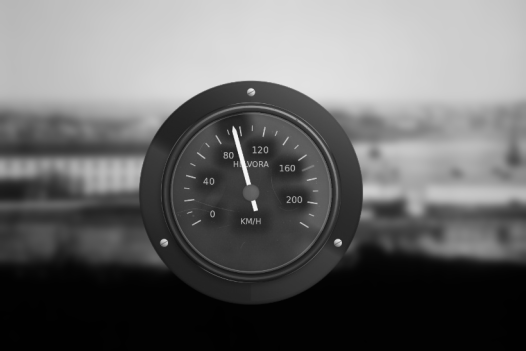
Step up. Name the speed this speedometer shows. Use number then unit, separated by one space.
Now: 95 km/h
